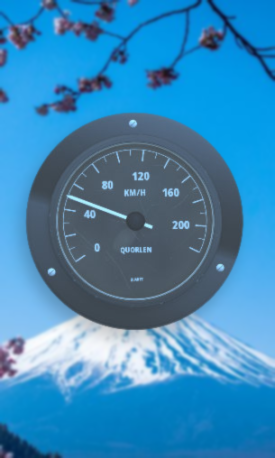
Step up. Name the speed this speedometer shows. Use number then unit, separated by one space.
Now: 50 km/h
